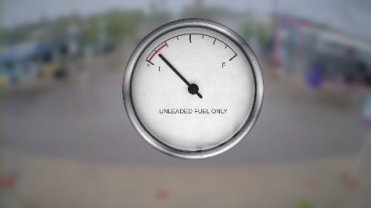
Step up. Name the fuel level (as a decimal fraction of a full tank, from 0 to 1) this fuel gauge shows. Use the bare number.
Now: 0.125
